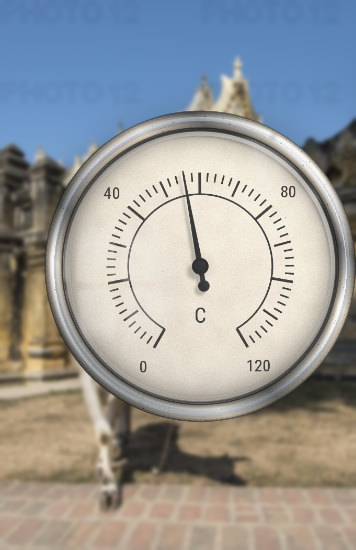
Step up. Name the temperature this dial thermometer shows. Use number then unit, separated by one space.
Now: 56 °C
